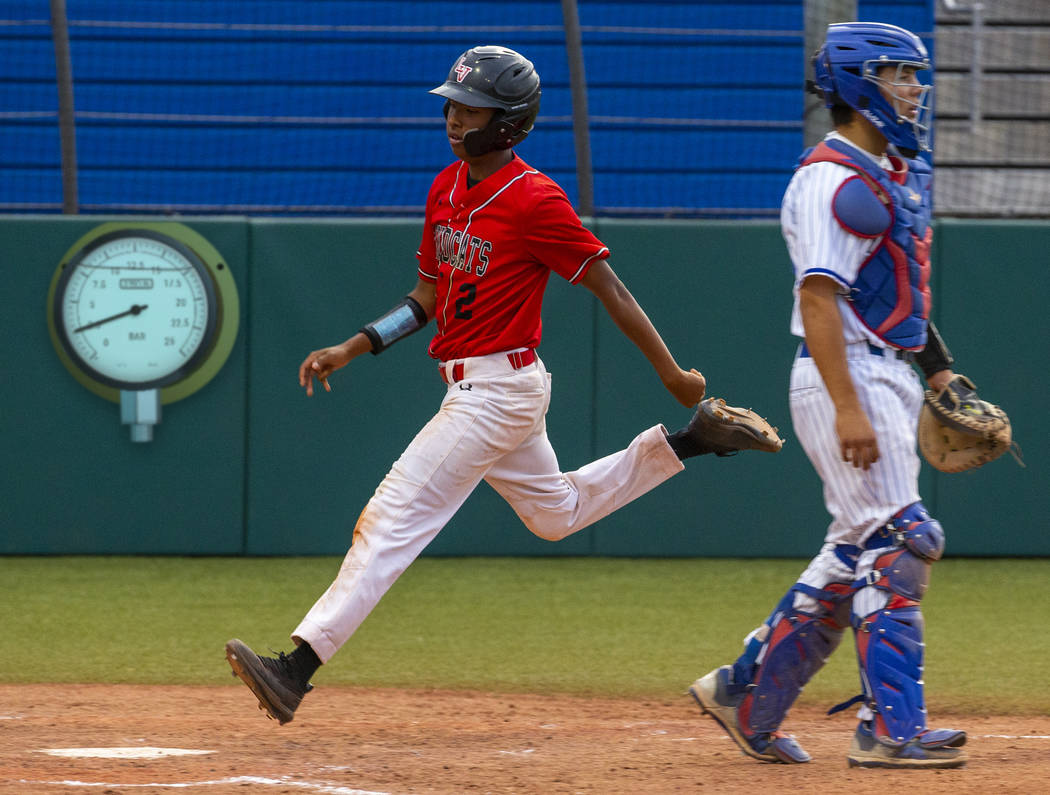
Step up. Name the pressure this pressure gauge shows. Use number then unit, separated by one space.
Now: 2.5 bar
